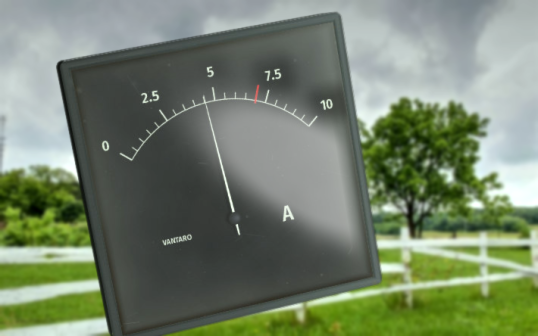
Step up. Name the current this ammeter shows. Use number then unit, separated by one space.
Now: 4.5 A
